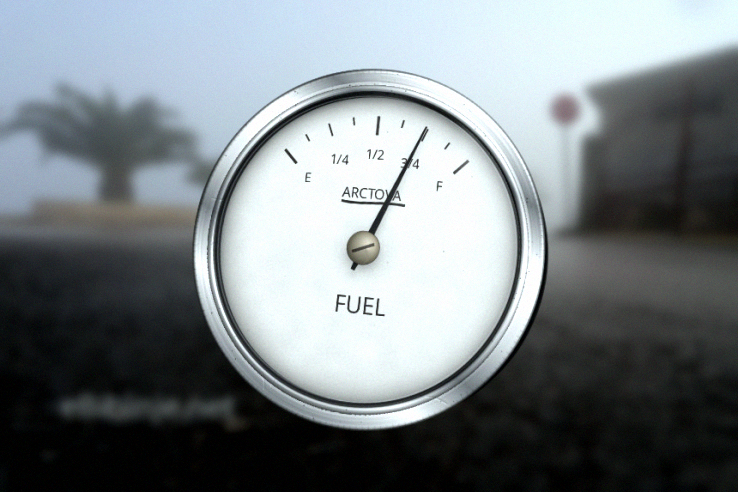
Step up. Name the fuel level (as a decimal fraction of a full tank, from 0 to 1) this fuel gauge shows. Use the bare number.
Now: 0.75
